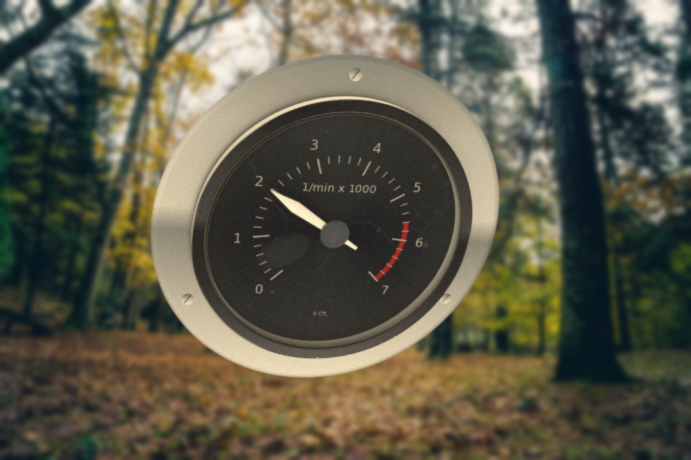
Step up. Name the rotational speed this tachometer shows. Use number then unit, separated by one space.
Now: 2000 rpm
